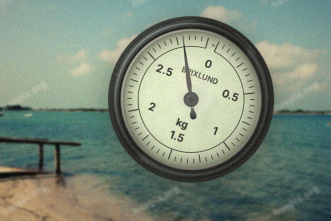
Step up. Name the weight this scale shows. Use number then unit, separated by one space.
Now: 2.8 kg
